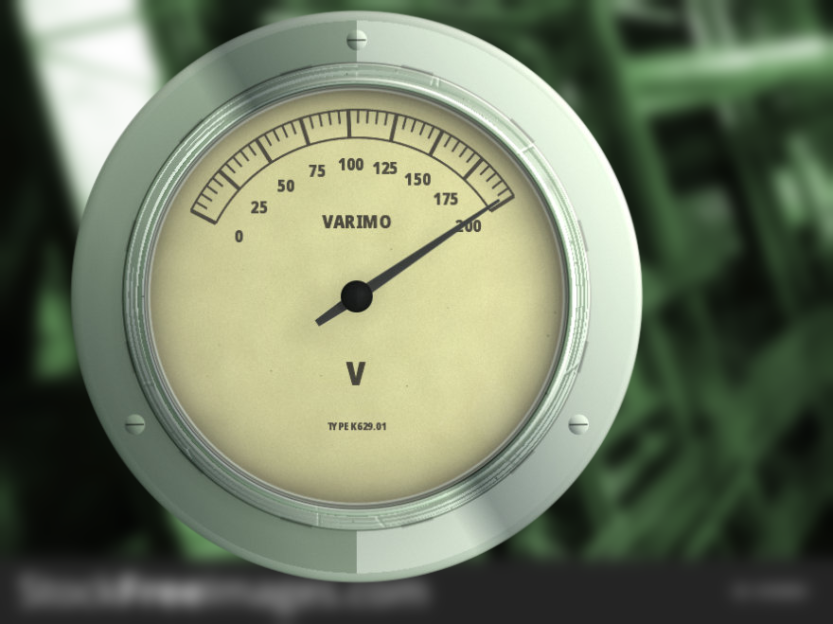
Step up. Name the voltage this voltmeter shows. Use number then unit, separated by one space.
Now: 197.5 V
